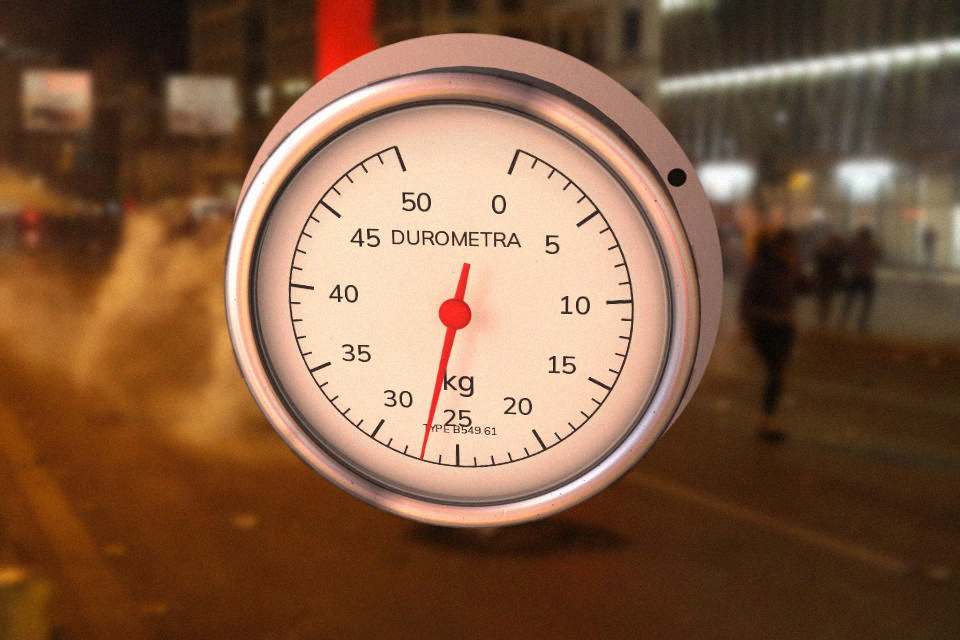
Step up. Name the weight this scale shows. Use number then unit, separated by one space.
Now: 27 kg
